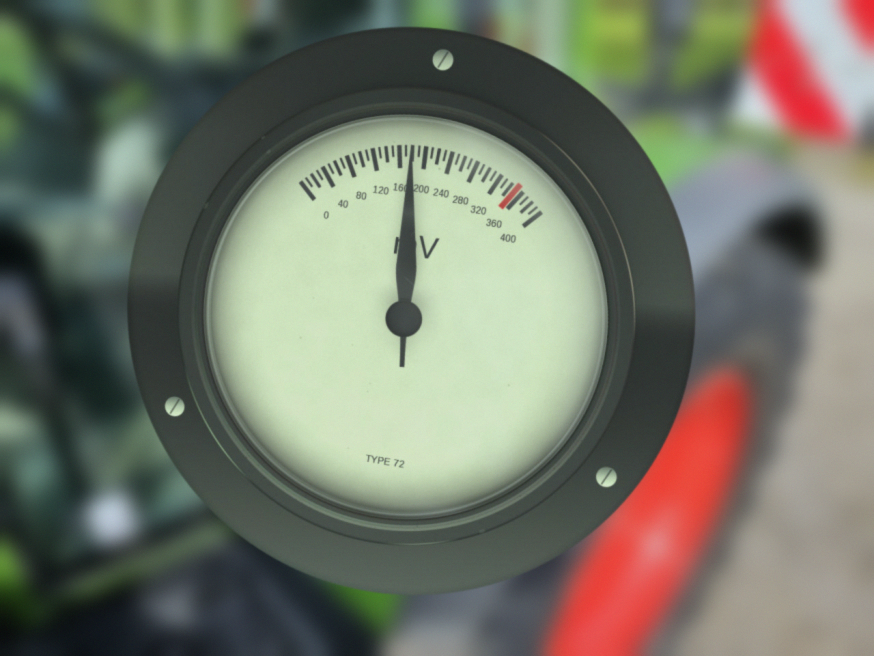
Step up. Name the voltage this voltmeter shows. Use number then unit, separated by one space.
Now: 180 mV
